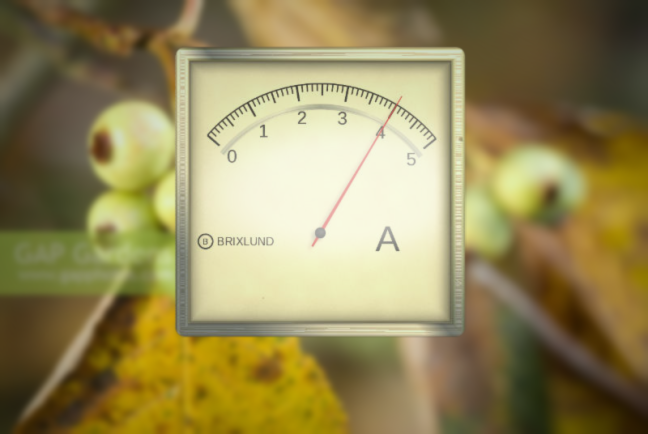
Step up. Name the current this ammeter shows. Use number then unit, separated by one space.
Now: 4 A
